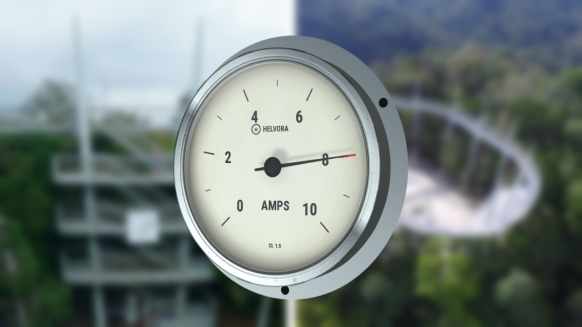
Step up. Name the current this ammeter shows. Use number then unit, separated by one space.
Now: 8 A
